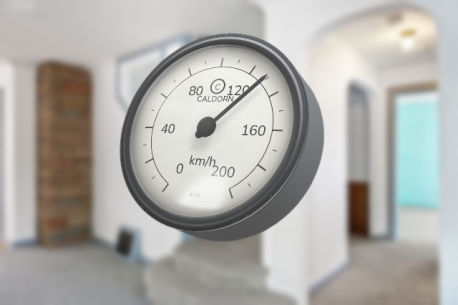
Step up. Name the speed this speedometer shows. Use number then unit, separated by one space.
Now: 130 km/h
